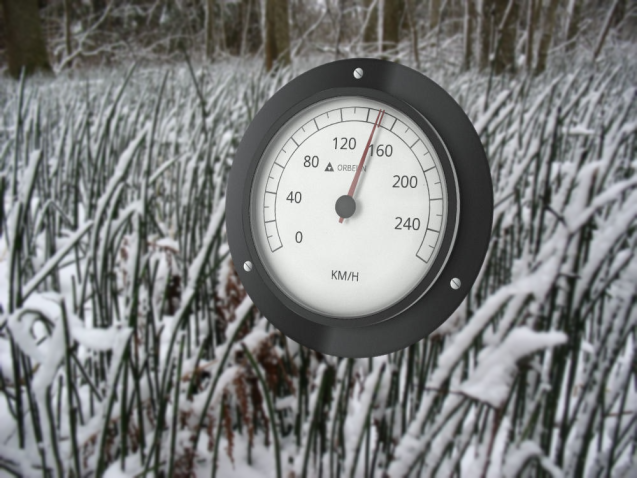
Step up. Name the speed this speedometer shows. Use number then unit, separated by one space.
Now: 150 km/h
